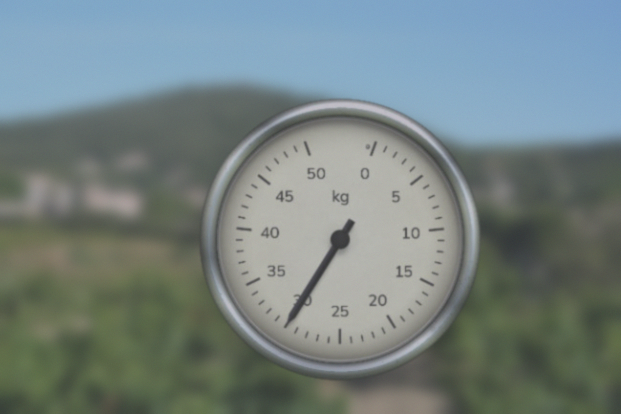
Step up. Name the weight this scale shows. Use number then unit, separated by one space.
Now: 30 kg
